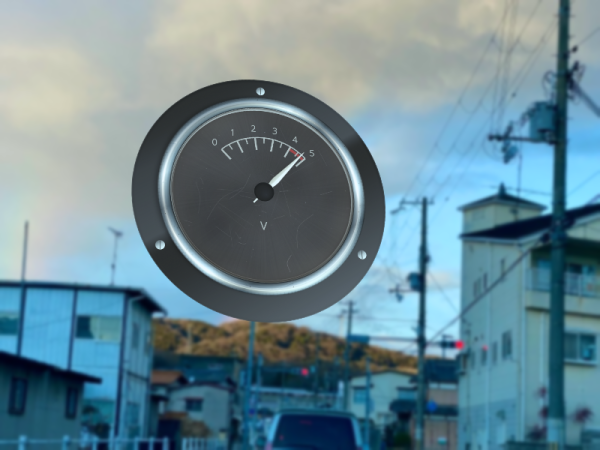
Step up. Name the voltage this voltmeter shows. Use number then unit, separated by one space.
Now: 4.75 V
